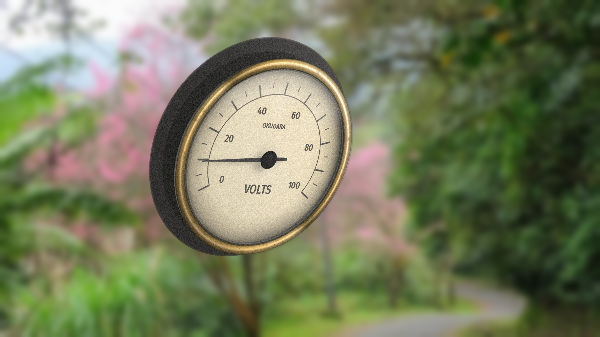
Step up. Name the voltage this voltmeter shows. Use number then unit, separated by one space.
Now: 10 V
